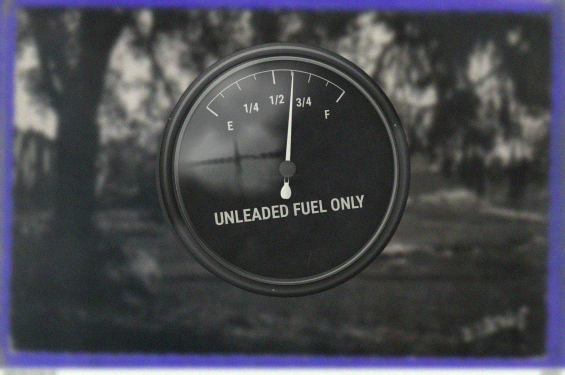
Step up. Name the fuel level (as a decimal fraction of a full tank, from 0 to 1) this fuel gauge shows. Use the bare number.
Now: 0.625
